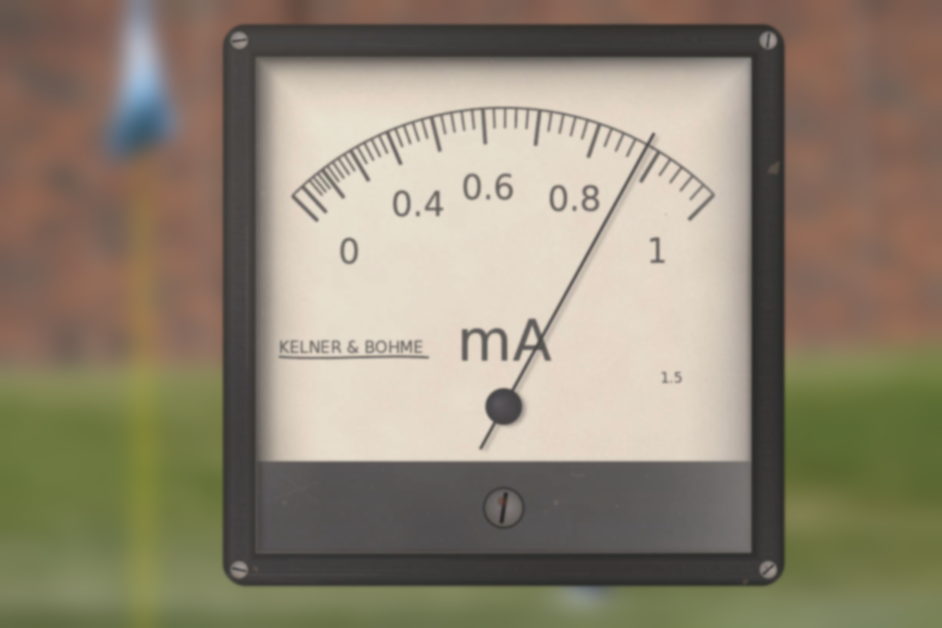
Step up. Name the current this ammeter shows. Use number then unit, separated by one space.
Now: 0.88 mA
